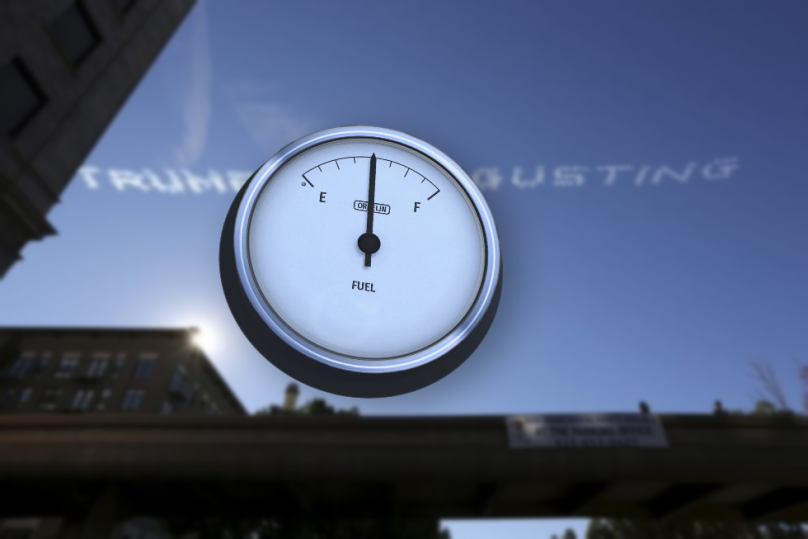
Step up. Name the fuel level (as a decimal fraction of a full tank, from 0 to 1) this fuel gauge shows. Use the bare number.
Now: 0.5
